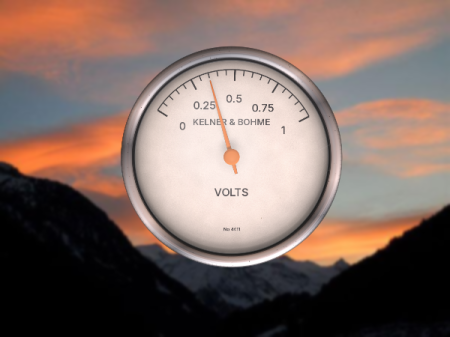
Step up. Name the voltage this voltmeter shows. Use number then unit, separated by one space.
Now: 0.35 V
